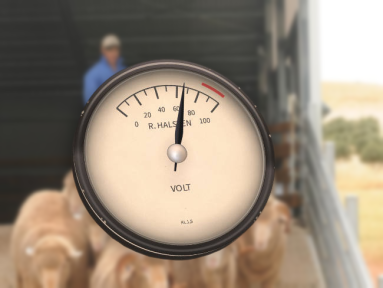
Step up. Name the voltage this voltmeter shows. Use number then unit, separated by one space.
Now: 65 V
